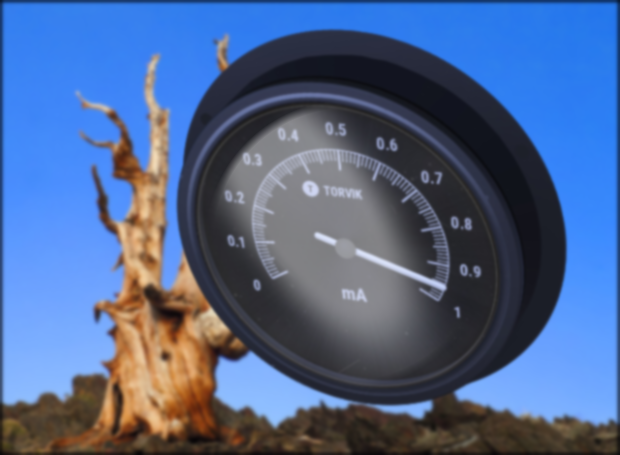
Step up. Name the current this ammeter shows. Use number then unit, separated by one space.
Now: 0.95 mA
